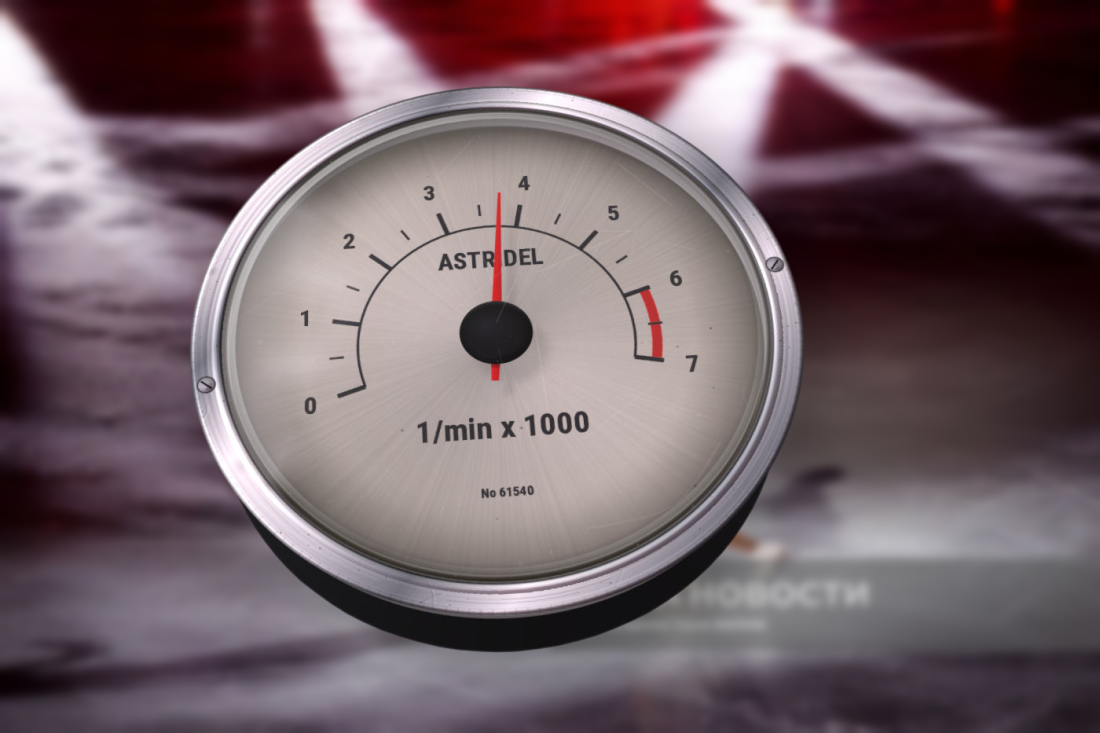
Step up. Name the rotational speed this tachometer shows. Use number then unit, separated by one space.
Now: 3750 rpm
